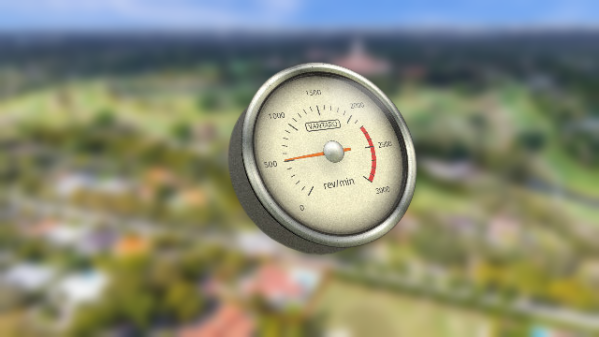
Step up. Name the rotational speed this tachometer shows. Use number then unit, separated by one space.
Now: 500 rpm
